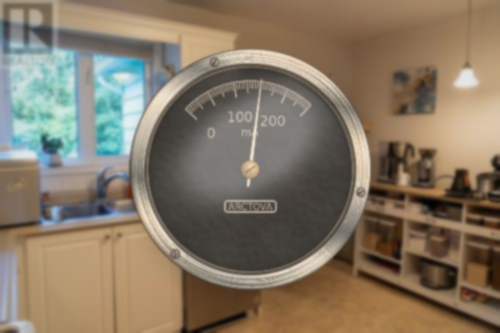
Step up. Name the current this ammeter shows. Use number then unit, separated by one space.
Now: 150 mA
